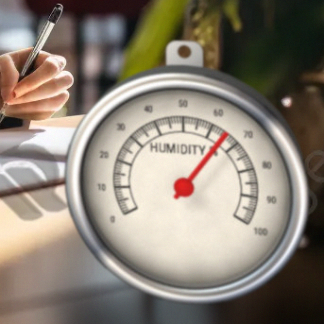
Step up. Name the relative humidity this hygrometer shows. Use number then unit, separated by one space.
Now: 65 %
